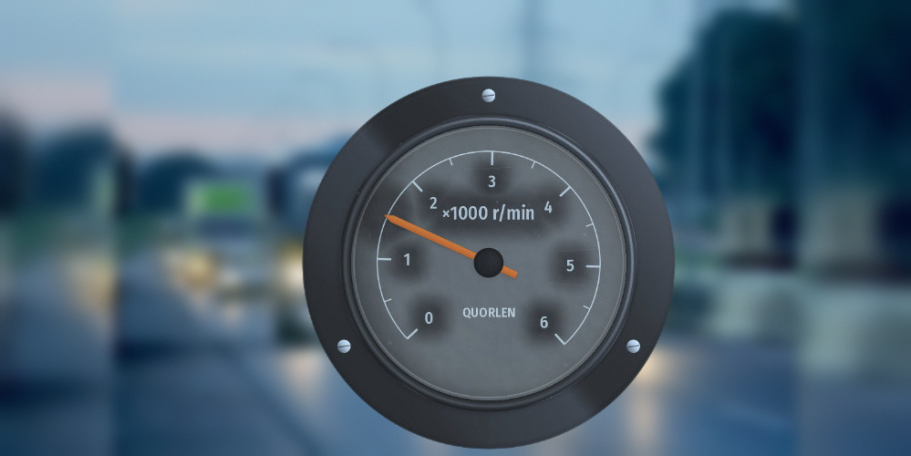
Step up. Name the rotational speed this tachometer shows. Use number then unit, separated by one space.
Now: 1500 rpm
